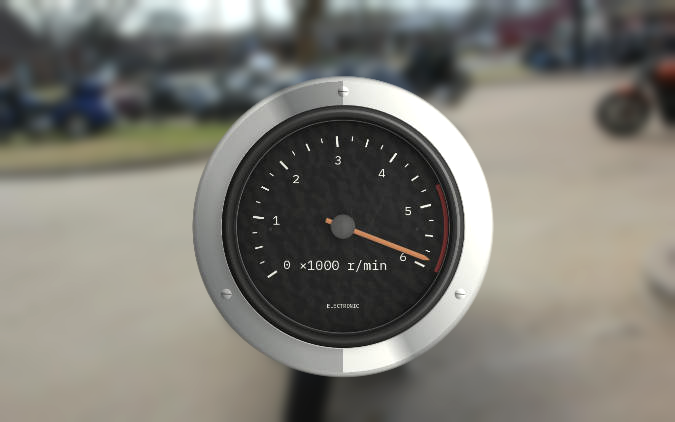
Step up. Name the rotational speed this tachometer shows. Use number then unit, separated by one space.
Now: 5875 rpm
